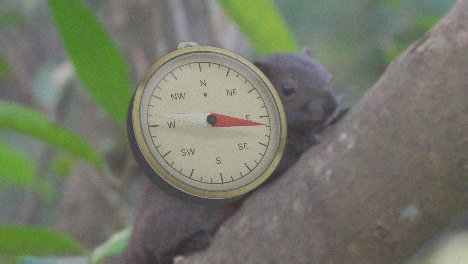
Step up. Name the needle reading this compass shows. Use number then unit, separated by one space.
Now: 100 °
